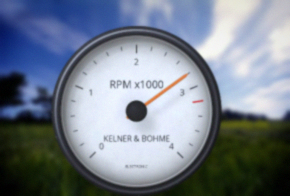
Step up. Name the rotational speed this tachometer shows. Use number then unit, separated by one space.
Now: 2800 rpm
